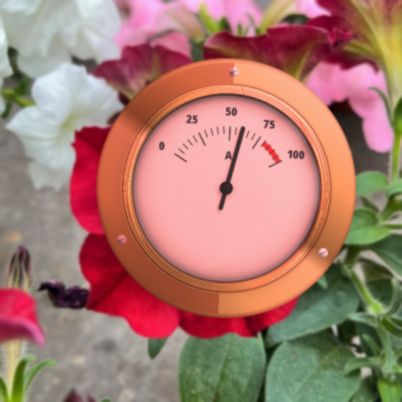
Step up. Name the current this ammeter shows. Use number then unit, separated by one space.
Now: 60 A
